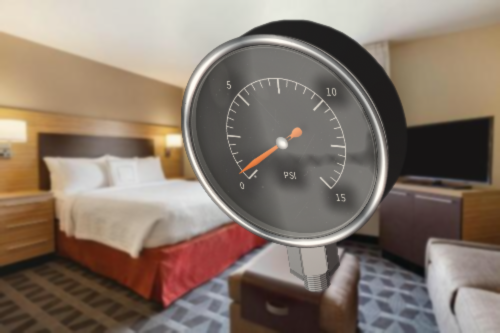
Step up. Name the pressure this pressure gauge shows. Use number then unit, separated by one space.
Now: 0.5 psi
